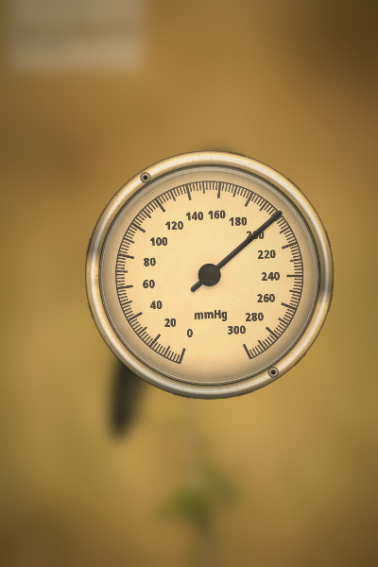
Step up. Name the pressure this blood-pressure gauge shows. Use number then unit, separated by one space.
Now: 200 mmHg
